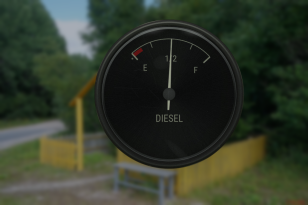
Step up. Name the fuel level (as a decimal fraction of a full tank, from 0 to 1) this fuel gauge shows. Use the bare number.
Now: 0.5
